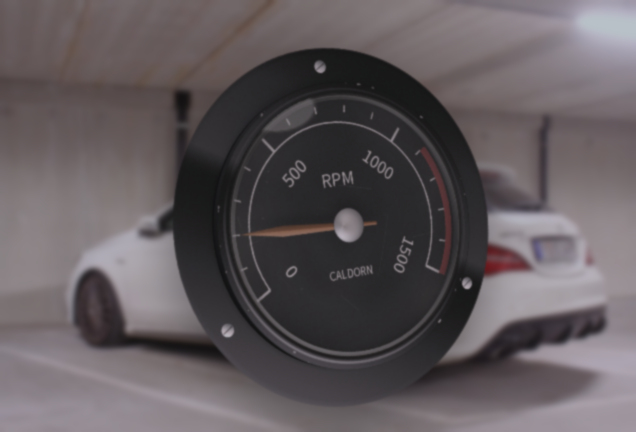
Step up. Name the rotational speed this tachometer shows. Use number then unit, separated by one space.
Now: 200 rpm
